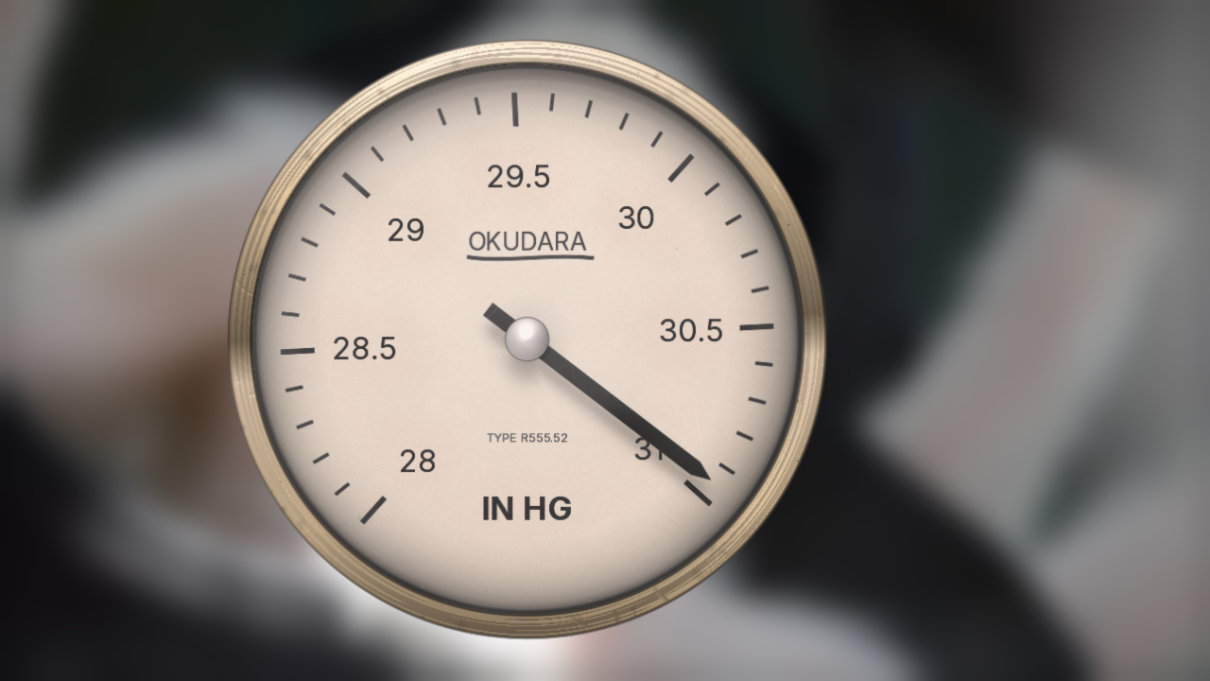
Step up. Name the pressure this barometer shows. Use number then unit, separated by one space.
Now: 30.95 inHg
